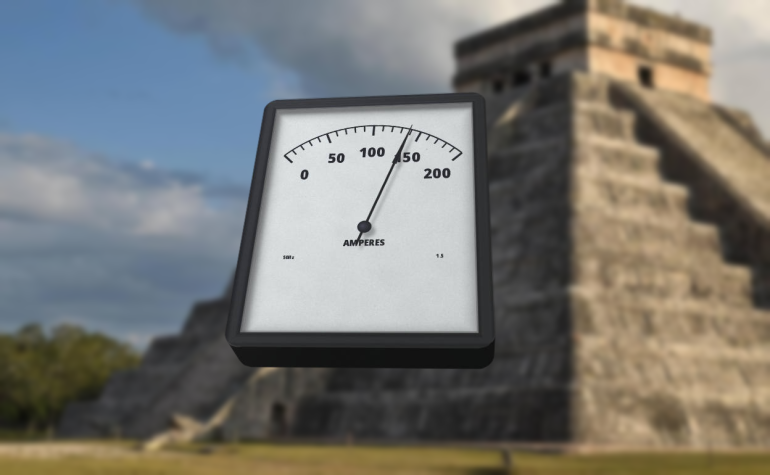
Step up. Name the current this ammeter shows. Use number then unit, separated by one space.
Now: 140 A
